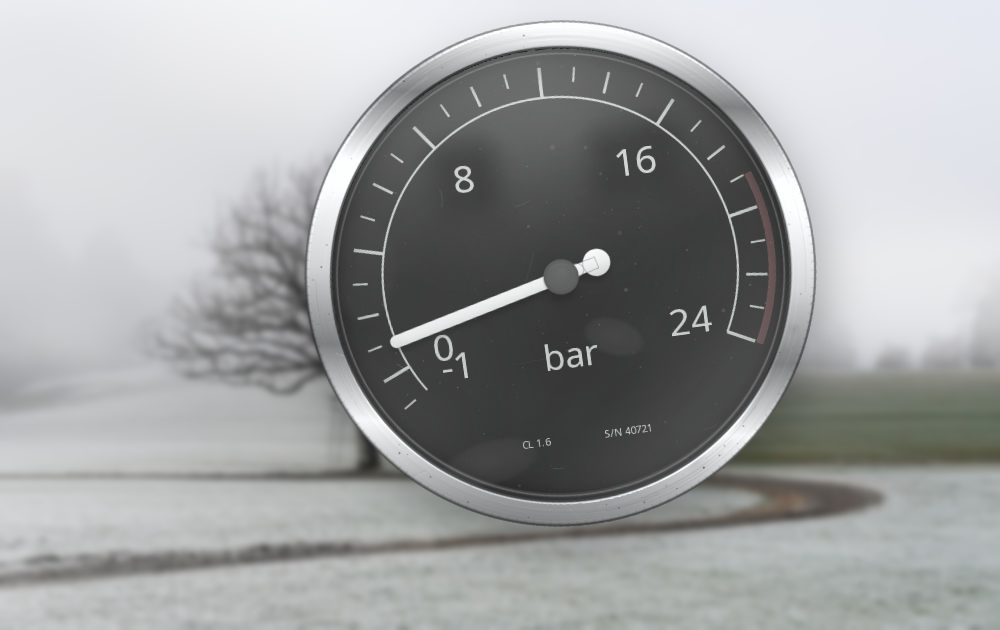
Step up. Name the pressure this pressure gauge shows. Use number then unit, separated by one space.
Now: 1 bar
